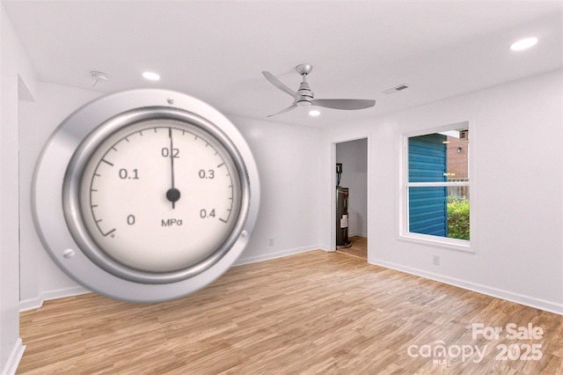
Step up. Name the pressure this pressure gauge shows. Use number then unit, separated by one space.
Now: 0.2 MPa
